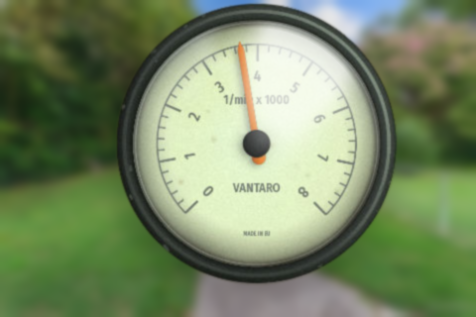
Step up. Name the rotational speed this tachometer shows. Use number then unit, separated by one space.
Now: 3700 rpm
